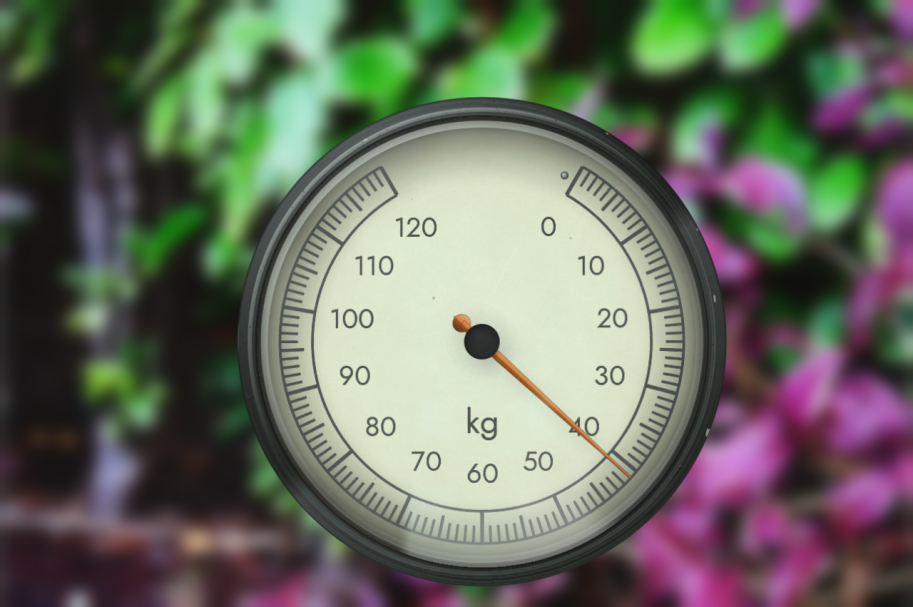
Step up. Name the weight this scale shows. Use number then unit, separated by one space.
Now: 41 kg
